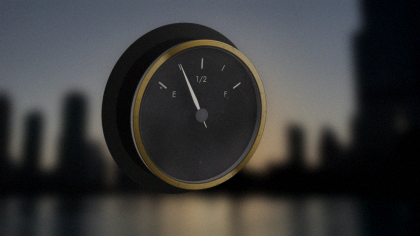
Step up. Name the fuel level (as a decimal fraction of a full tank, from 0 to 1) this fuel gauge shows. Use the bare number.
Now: 0.25
